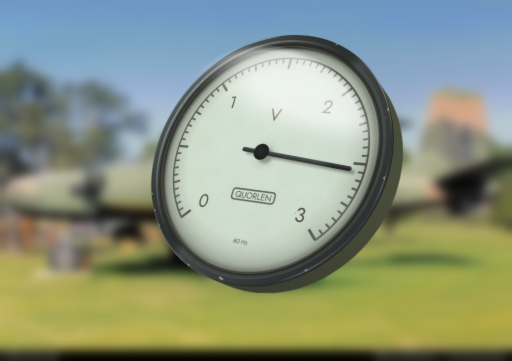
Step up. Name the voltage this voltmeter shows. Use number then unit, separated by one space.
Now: 2.55 V
